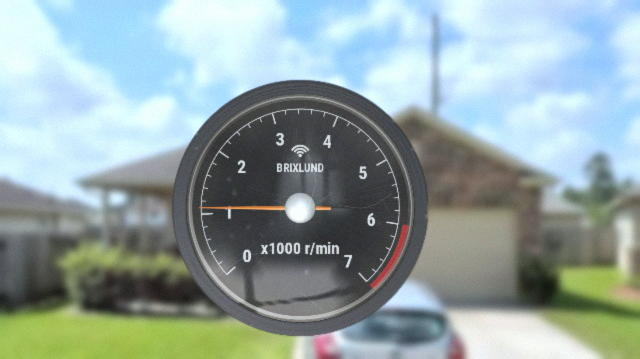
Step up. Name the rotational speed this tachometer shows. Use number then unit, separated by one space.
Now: 1100 rpm
